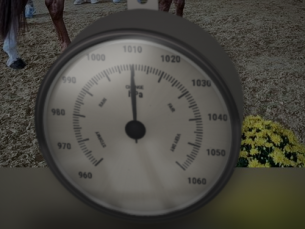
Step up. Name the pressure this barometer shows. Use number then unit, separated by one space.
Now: 1010 hPa
